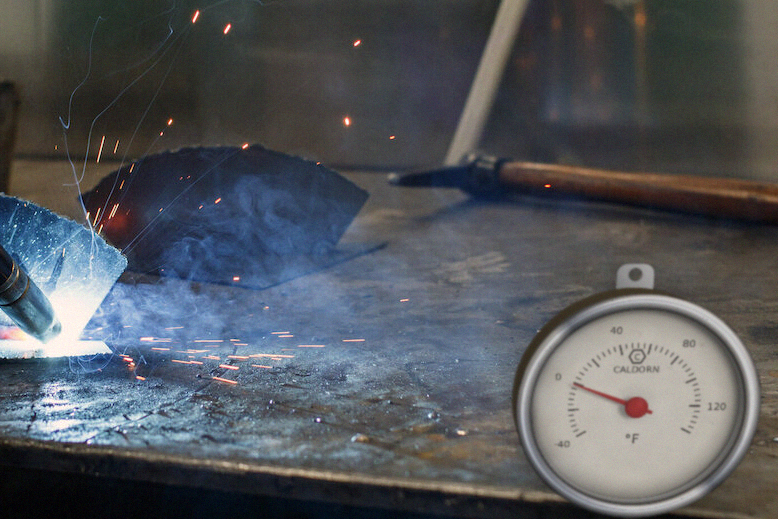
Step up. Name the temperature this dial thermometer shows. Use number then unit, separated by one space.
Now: 0 °F
